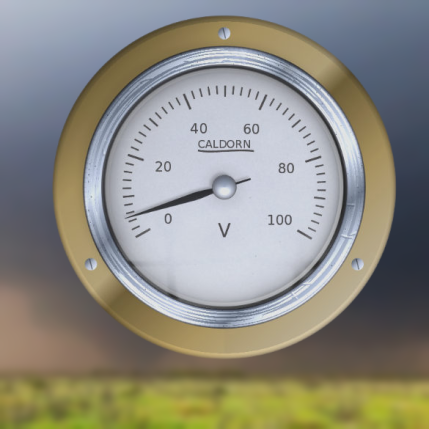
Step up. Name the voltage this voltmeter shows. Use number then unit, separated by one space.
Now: 5 V
